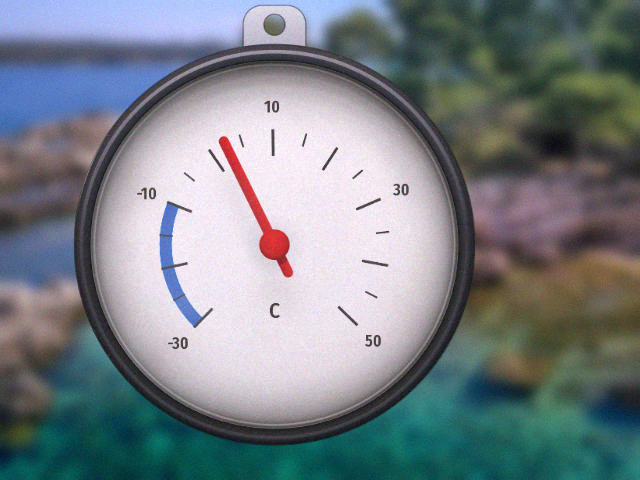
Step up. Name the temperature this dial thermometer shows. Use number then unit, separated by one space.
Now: 2.5 °C
